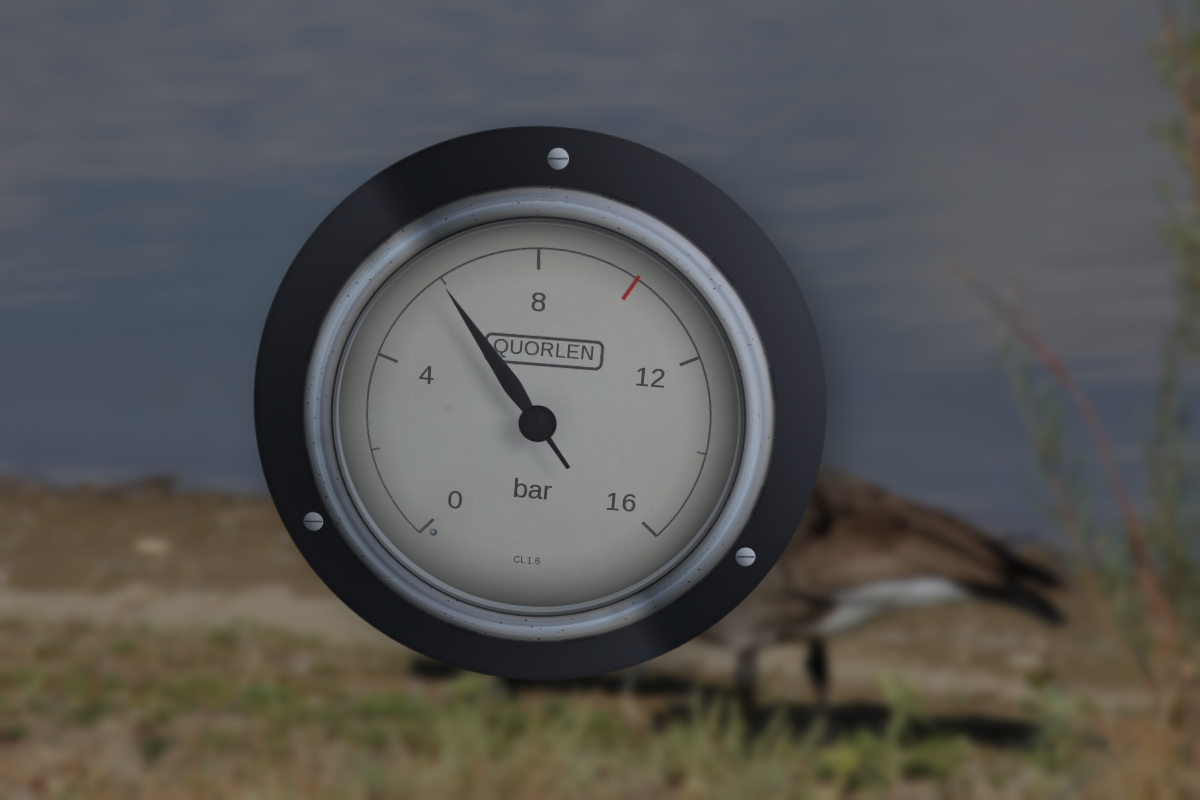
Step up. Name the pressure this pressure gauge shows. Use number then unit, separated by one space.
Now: 6 bar
